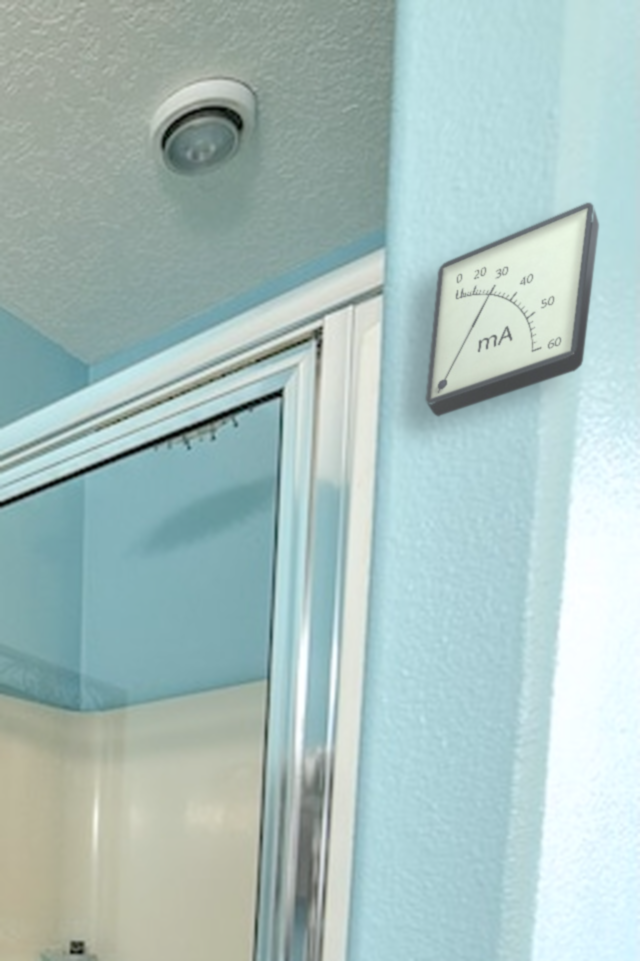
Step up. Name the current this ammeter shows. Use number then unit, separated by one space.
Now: 30 mA
